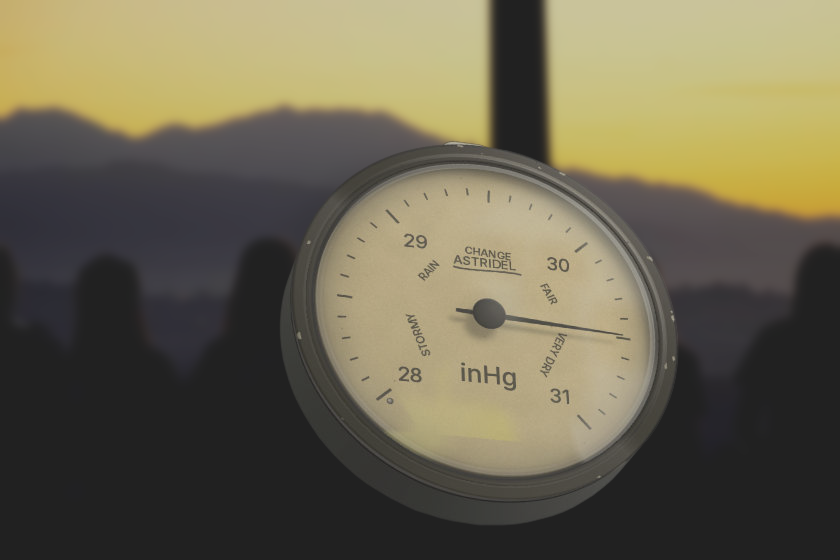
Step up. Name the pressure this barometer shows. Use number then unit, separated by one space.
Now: 30.5 inHg
